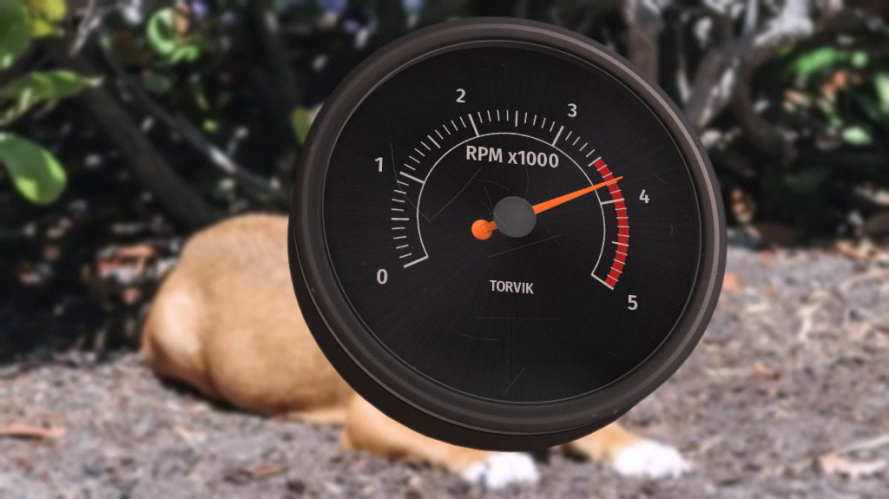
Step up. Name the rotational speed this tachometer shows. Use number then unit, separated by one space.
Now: 3800 rpm
